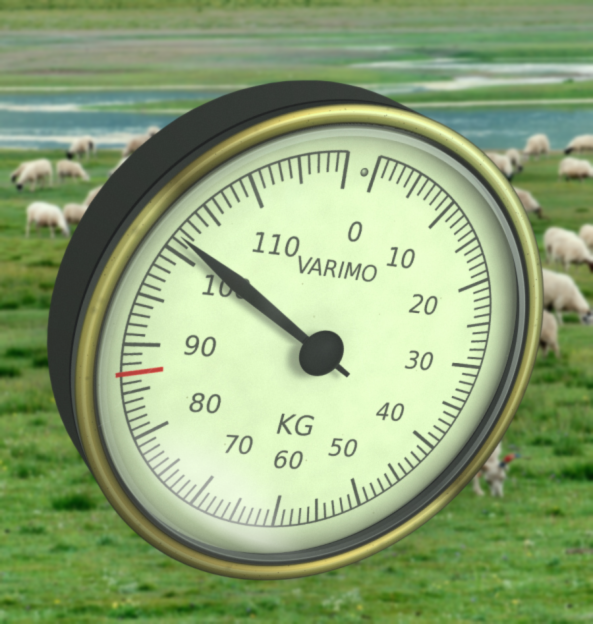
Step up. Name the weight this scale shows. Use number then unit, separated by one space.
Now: 101.5 kg
